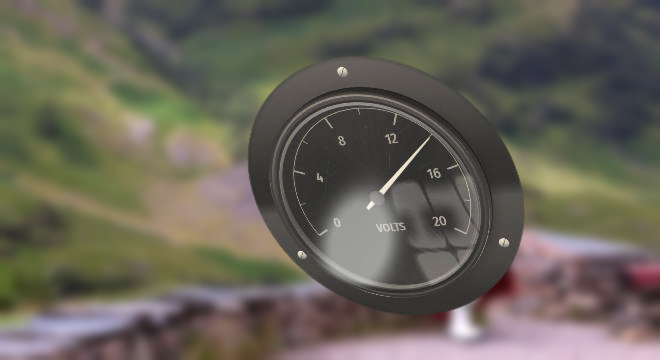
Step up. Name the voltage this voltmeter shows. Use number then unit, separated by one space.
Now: 14 V
